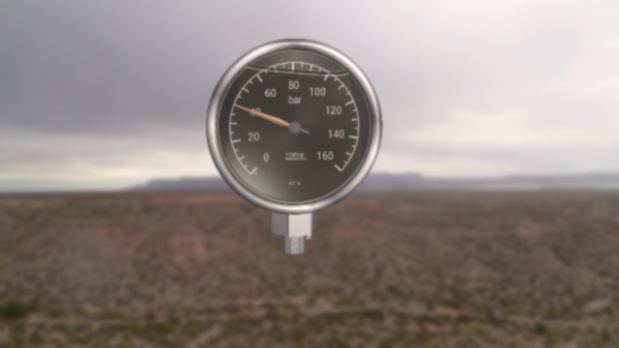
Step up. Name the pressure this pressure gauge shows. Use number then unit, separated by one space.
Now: 40 bar
